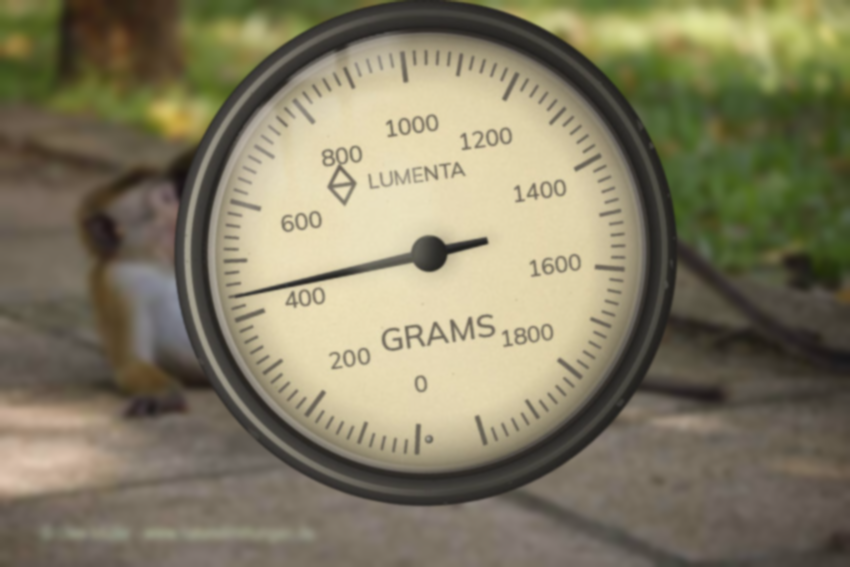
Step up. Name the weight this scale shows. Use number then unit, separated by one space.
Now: 440 g
